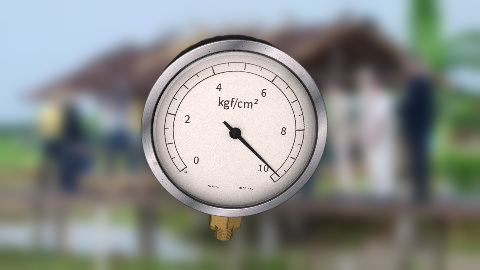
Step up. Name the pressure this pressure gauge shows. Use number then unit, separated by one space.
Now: 9.75 kg/cm²
